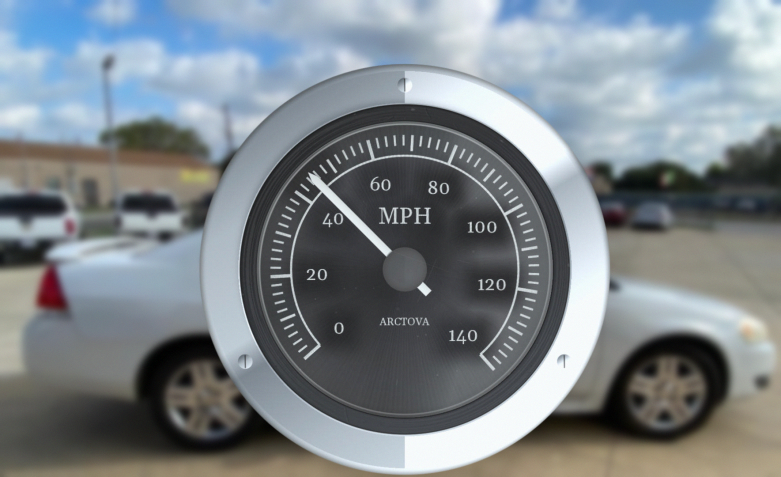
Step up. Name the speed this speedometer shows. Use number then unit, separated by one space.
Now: 45 mph
